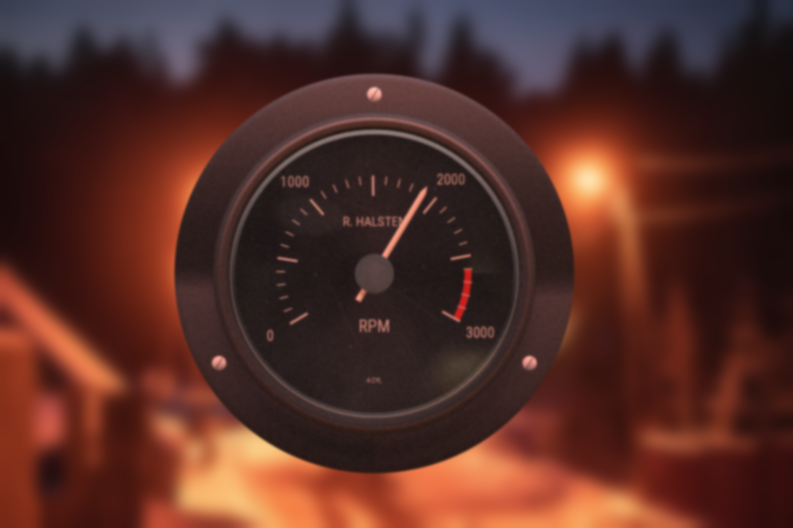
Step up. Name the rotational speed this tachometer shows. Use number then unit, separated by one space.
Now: 1900 rpm
